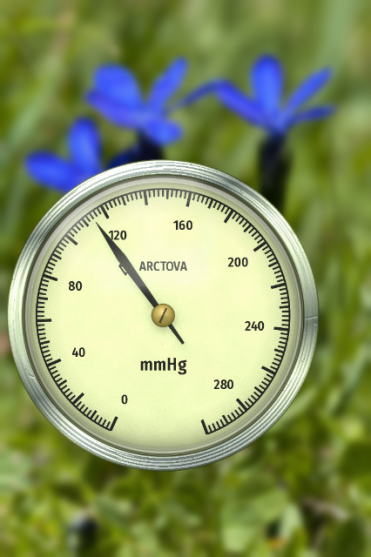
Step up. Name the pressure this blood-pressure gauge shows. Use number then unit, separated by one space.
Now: 114 mmHg
